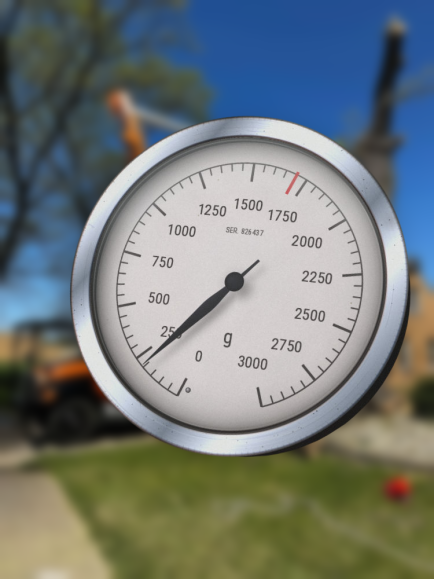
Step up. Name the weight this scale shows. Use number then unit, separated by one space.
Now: 200 g
